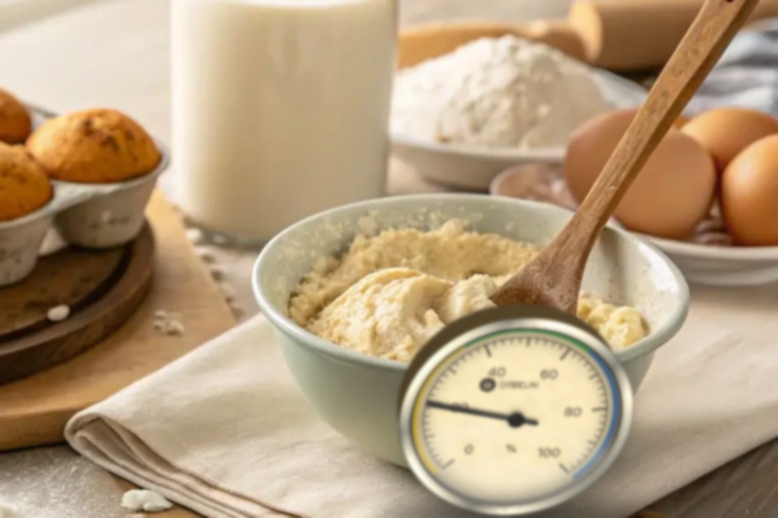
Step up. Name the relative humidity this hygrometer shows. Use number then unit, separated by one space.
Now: 20 %
